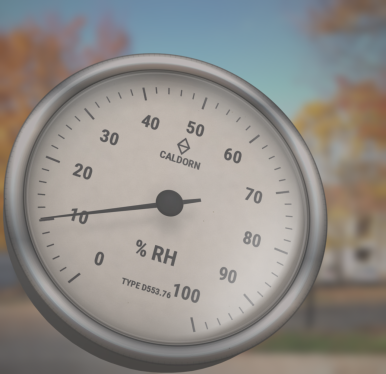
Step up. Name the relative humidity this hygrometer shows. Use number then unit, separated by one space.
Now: 10 %
